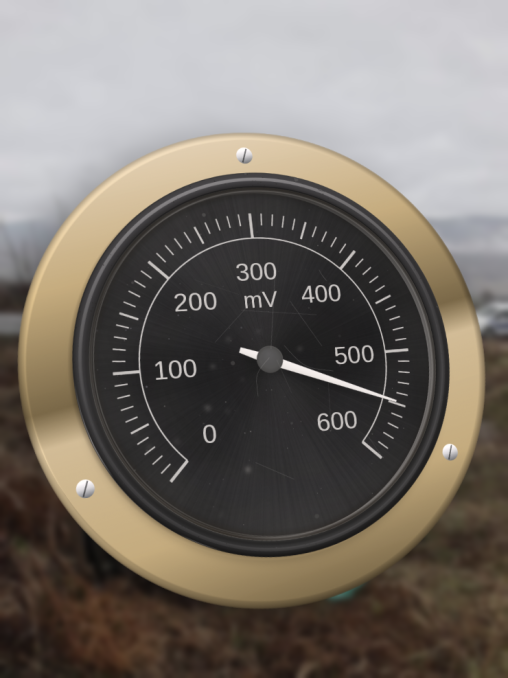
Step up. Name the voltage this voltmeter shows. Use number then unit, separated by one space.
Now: 550 mV
